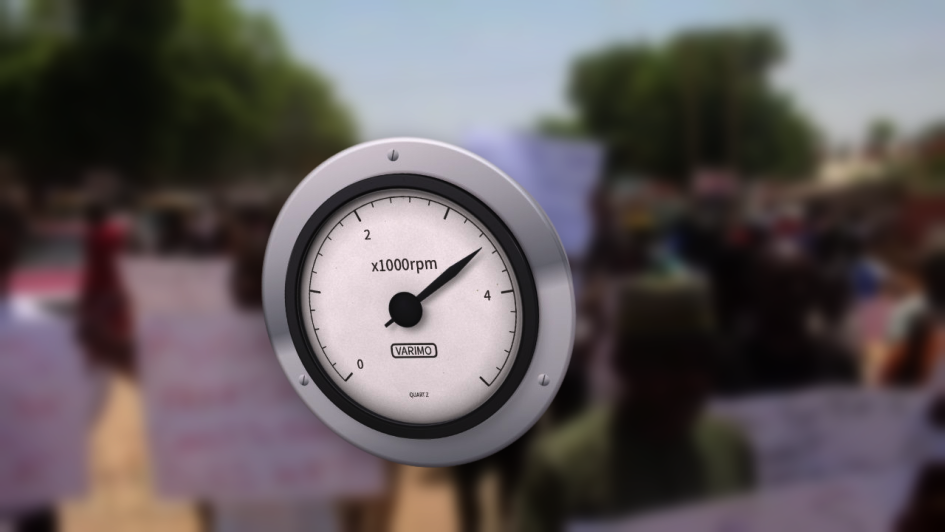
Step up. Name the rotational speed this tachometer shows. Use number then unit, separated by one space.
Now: 3500 rpm
